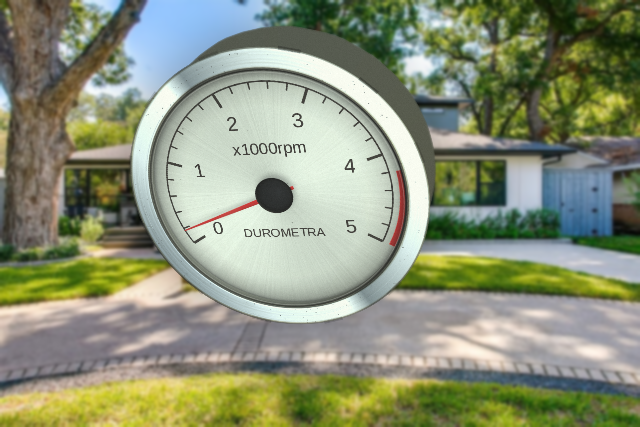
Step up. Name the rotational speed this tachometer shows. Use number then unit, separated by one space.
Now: 200 rpm
